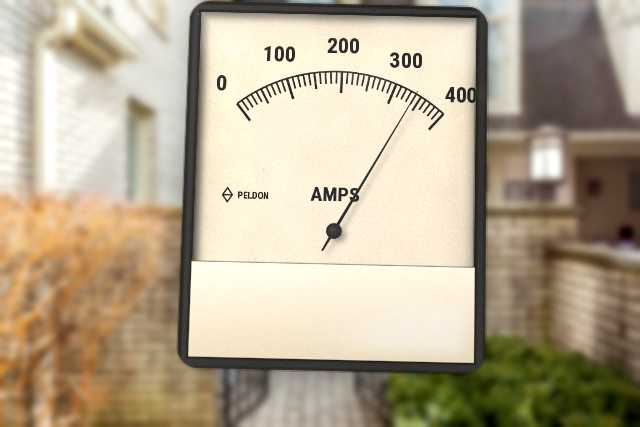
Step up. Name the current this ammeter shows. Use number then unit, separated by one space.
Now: 340 A
